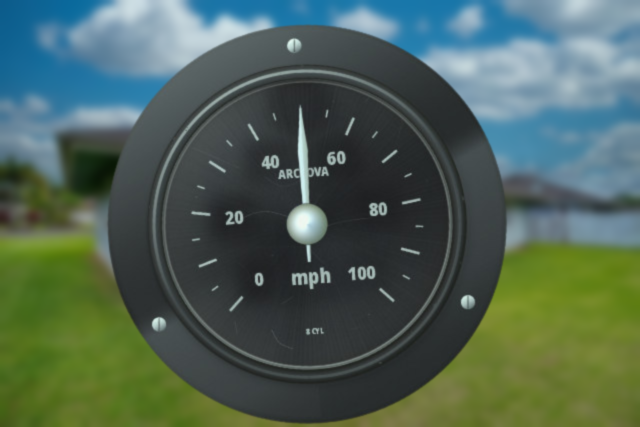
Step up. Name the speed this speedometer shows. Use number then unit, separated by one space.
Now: 50 mph
